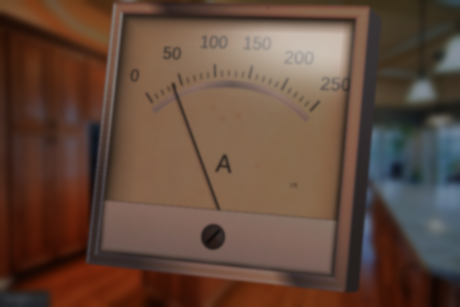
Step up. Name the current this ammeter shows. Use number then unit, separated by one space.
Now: 40 A
